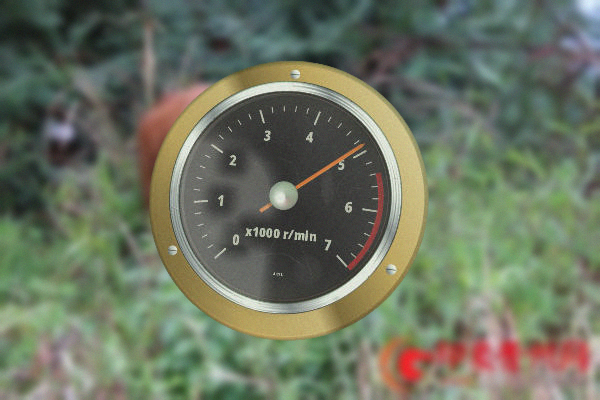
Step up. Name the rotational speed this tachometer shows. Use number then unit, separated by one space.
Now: 4900 rpm
